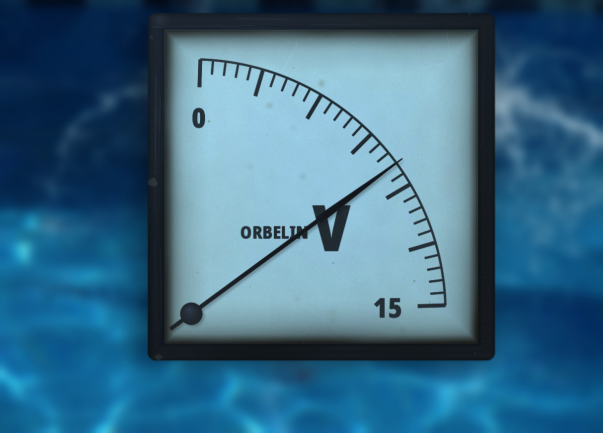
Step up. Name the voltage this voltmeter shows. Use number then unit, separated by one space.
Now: 9 V
